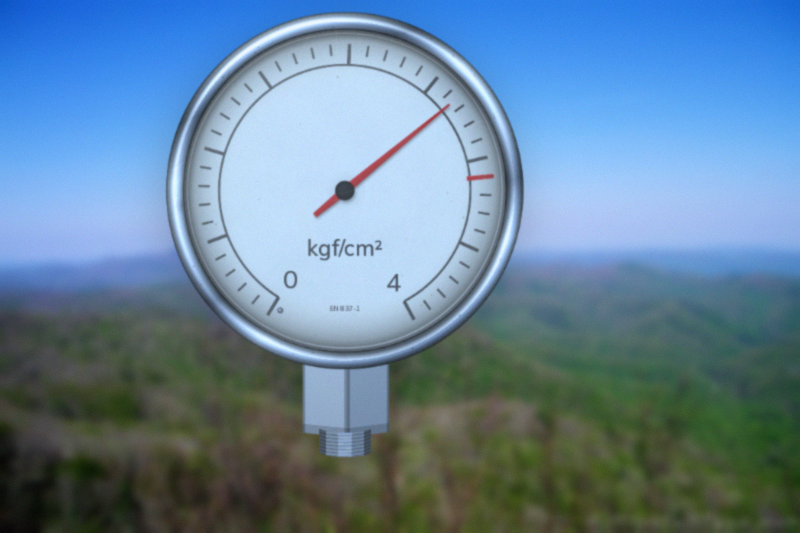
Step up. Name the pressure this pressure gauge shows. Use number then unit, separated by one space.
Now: 2.65 kg/cm²
